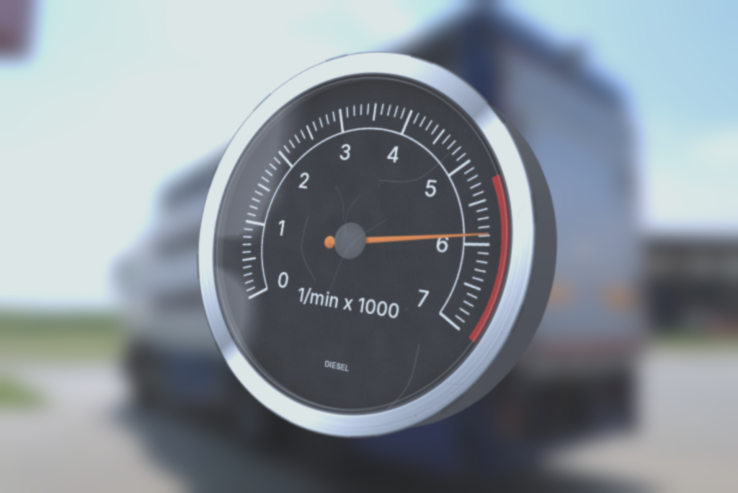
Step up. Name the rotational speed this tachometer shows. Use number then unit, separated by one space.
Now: 5900 rpm
